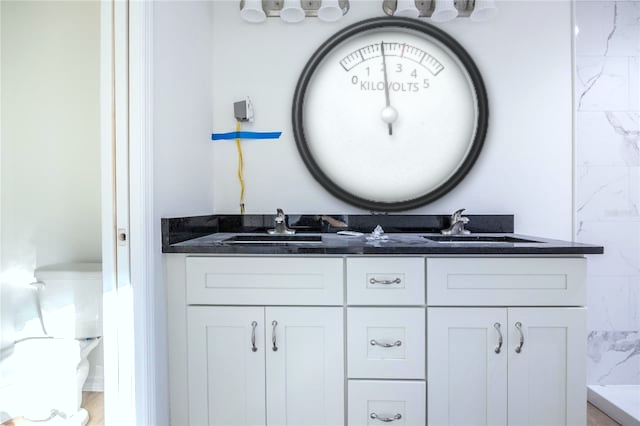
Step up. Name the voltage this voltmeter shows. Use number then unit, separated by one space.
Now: 2 kV
